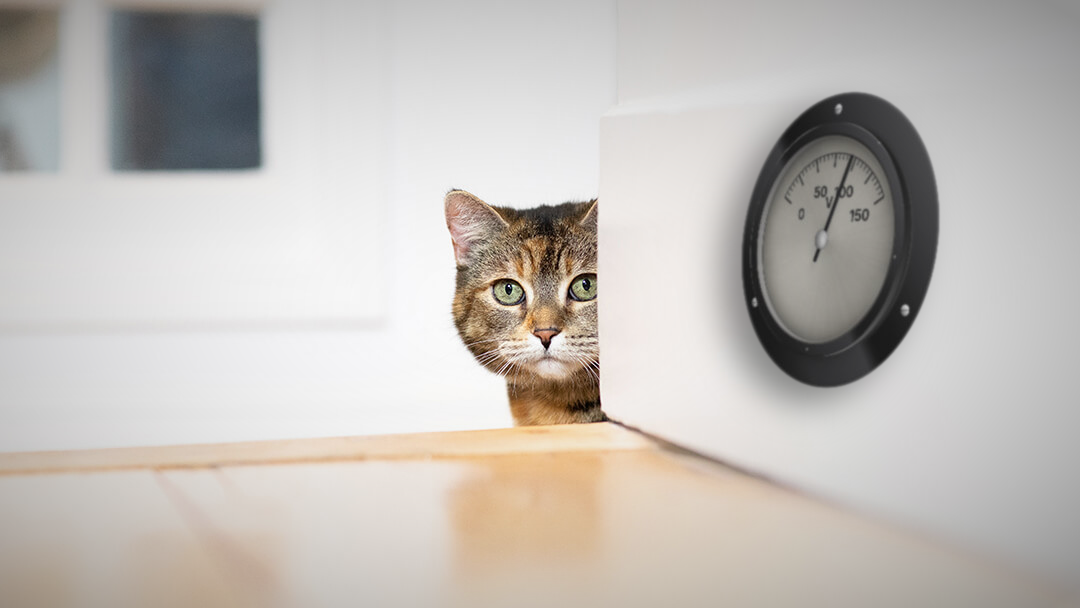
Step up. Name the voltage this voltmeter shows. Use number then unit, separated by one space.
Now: 100 V
